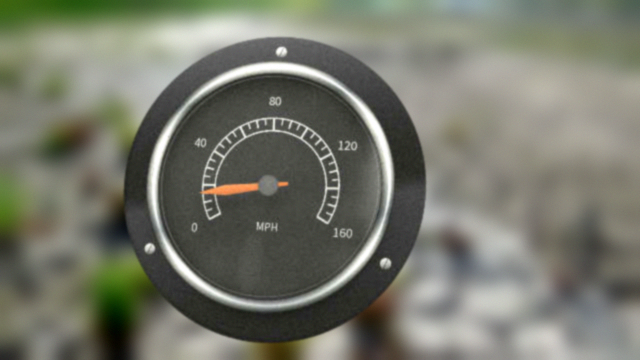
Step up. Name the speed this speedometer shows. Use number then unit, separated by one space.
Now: 15 mph
